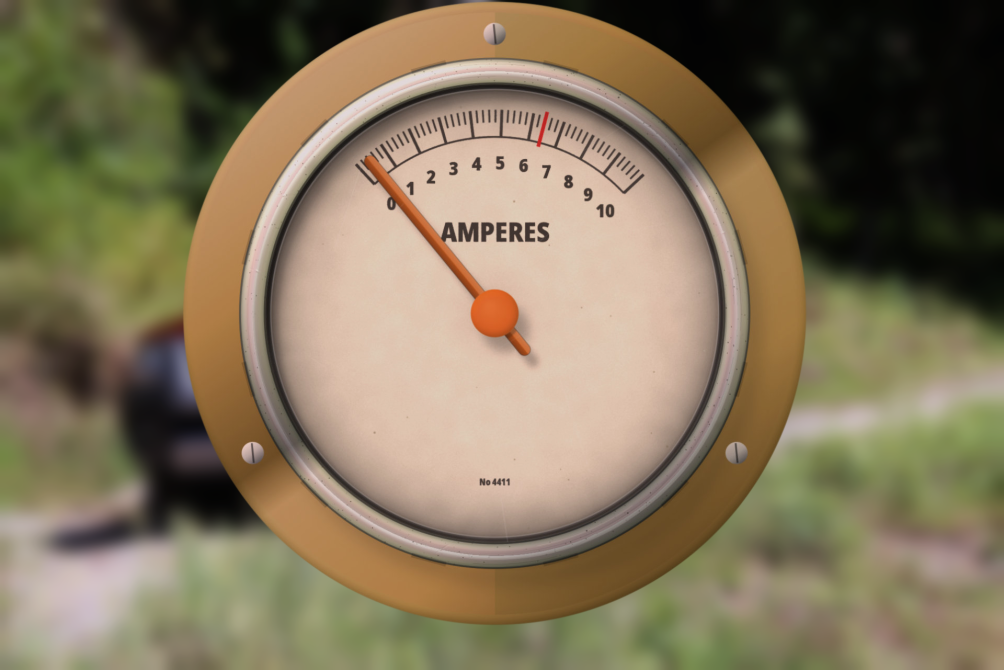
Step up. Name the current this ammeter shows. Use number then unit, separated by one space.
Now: 0.4 A
